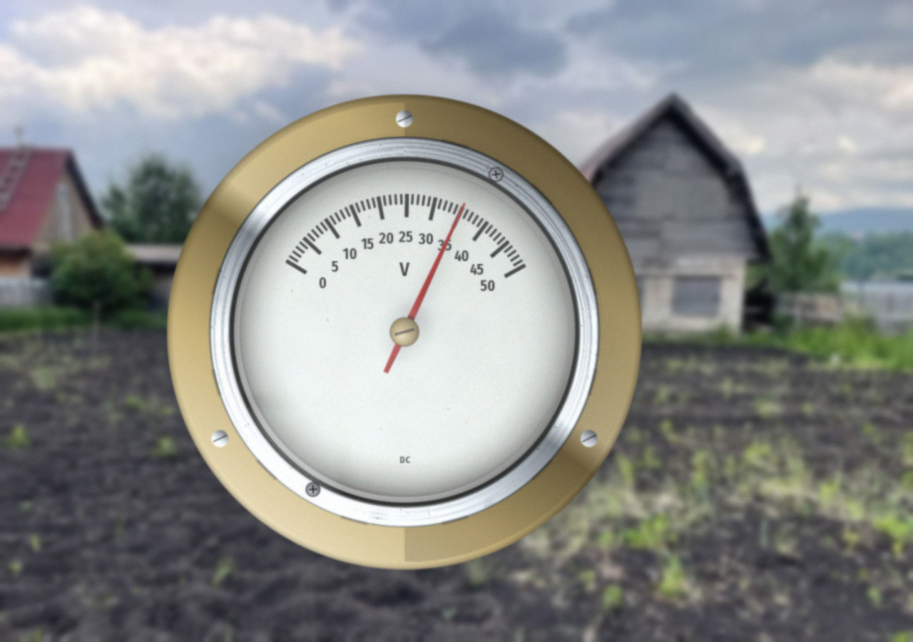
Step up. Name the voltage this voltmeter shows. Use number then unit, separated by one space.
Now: 35 V
